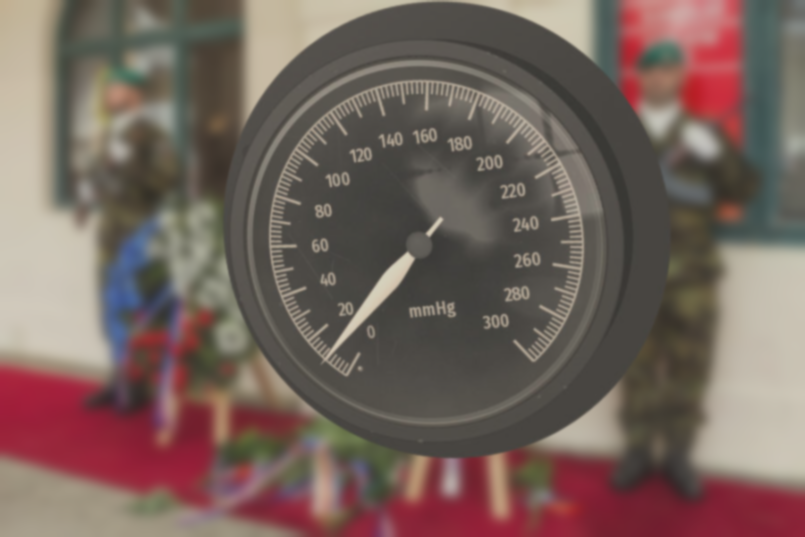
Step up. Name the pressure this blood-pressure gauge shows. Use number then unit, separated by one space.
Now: 10 mmHg
